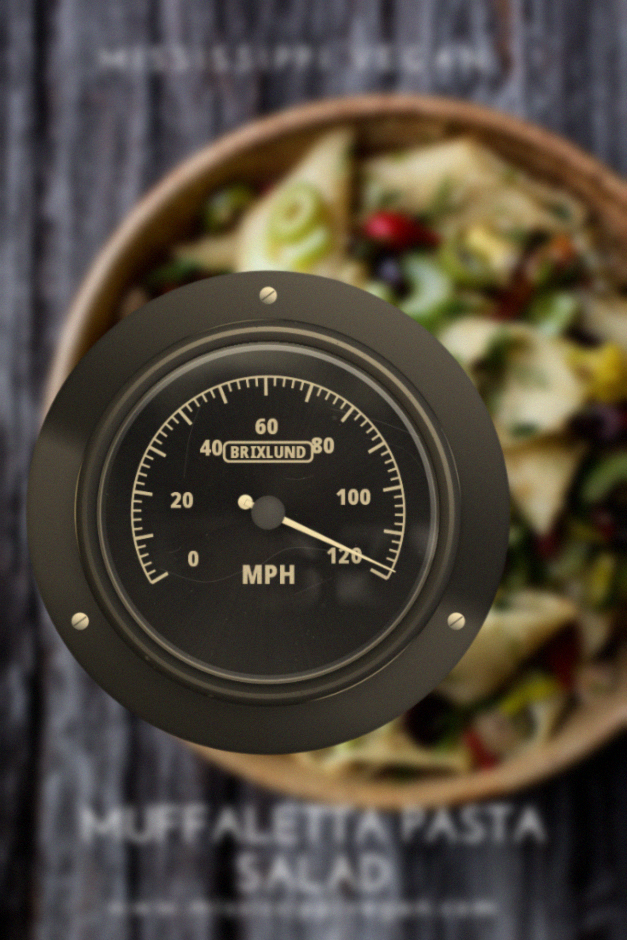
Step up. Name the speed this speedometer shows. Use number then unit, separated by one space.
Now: 118 mph
